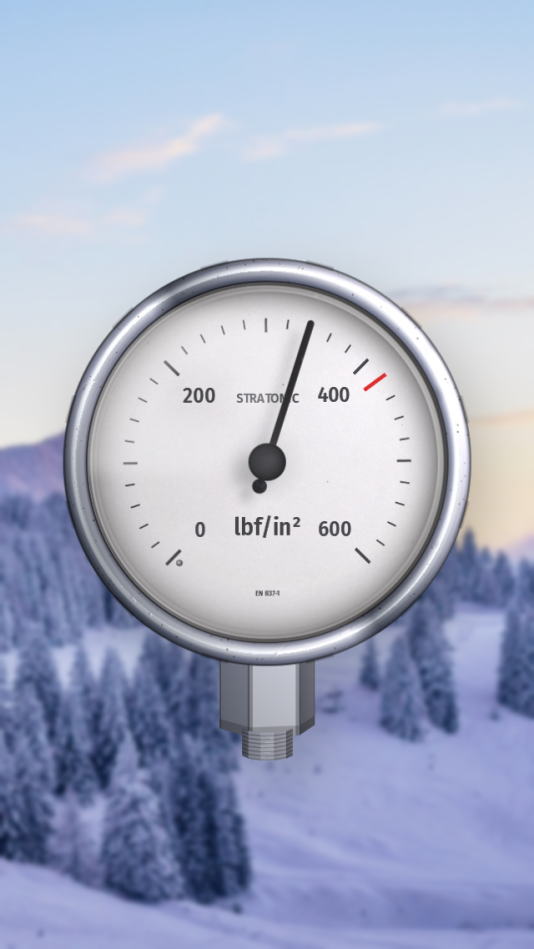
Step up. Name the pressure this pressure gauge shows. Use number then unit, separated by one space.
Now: 340 psi
